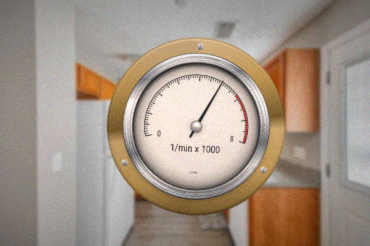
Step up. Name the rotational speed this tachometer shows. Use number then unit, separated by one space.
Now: 5000 rpm
